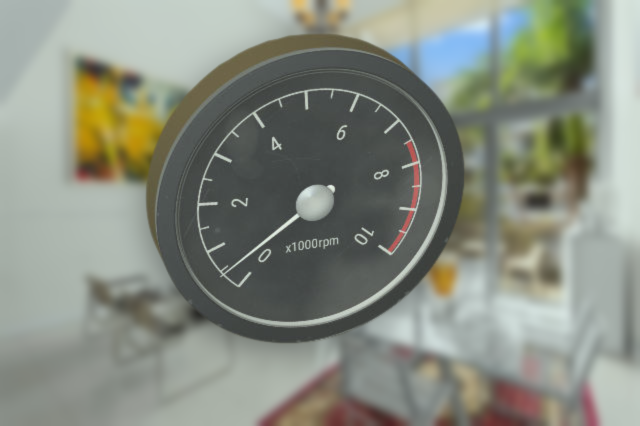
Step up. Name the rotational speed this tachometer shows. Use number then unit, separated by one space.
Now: 500 rpm
